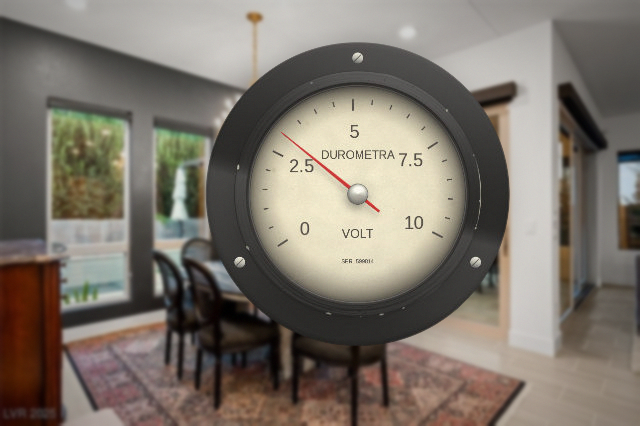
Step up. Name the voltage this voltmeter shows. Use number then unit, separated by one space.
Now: 3 V
